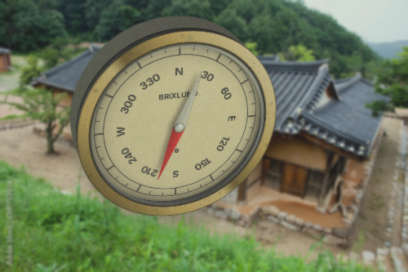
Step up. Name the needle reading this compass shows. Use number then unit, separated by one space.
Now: 200 °
